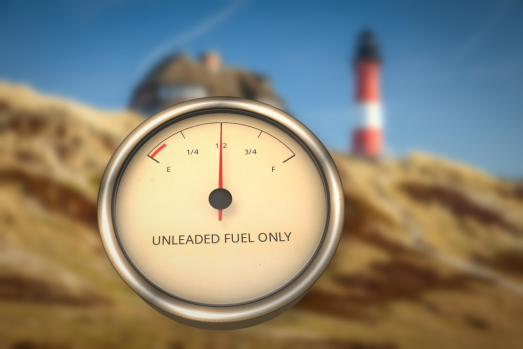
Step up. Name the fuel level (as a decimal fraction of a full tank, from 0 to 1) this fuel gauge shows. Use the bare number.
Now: 0.5
